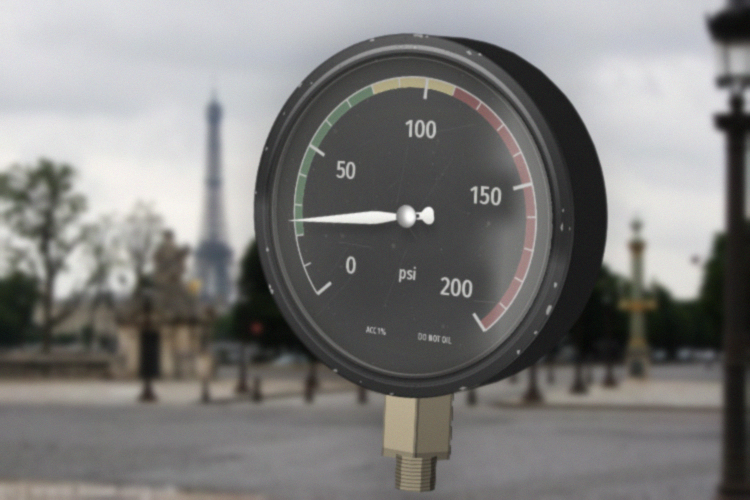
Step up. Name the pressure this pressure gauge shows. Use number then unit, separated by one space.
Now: 25 psi
